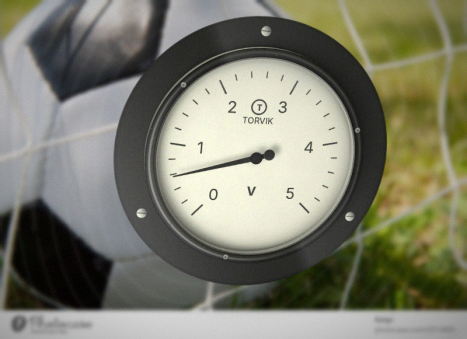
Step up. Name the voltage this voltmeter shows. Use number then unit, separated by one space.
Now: 0.6 V
